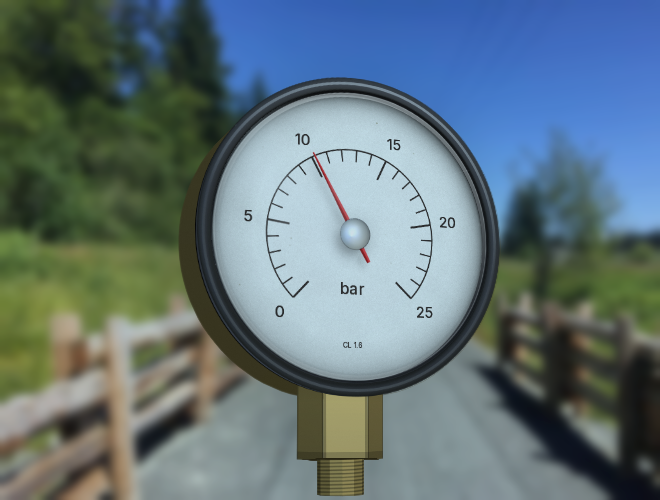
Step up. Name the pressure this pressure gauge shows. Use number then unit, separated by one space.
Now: 10 bar
